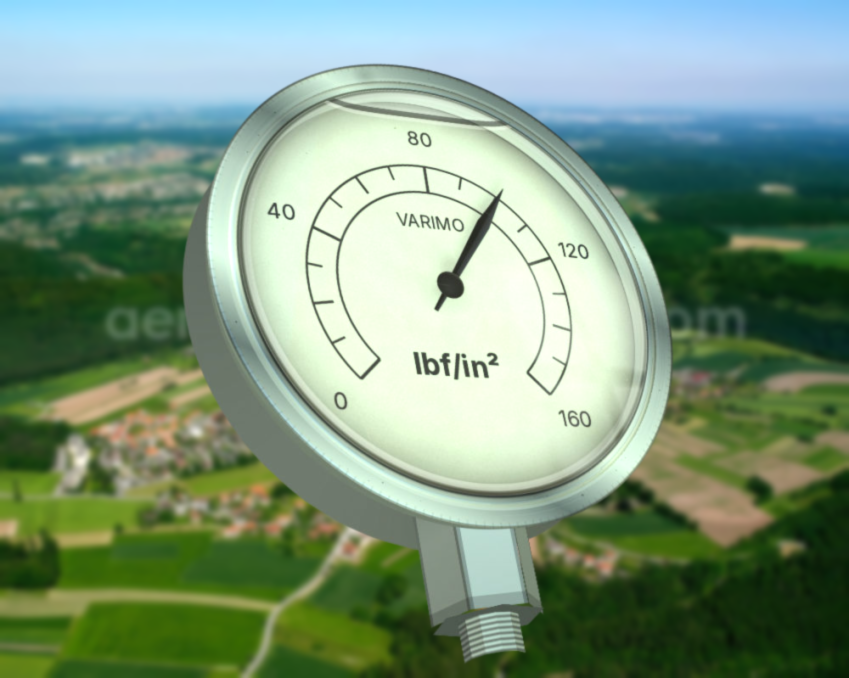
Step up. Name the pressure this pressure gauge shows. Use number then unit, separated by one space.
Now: 100 psi
